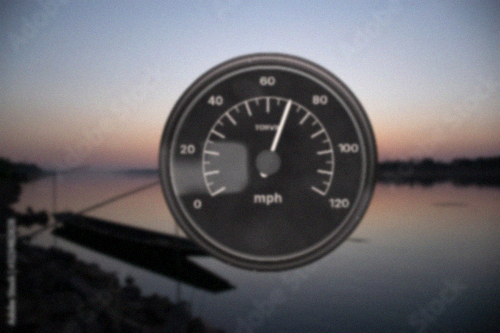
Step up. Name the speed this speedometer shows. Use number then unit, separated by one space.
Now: 70 mph
